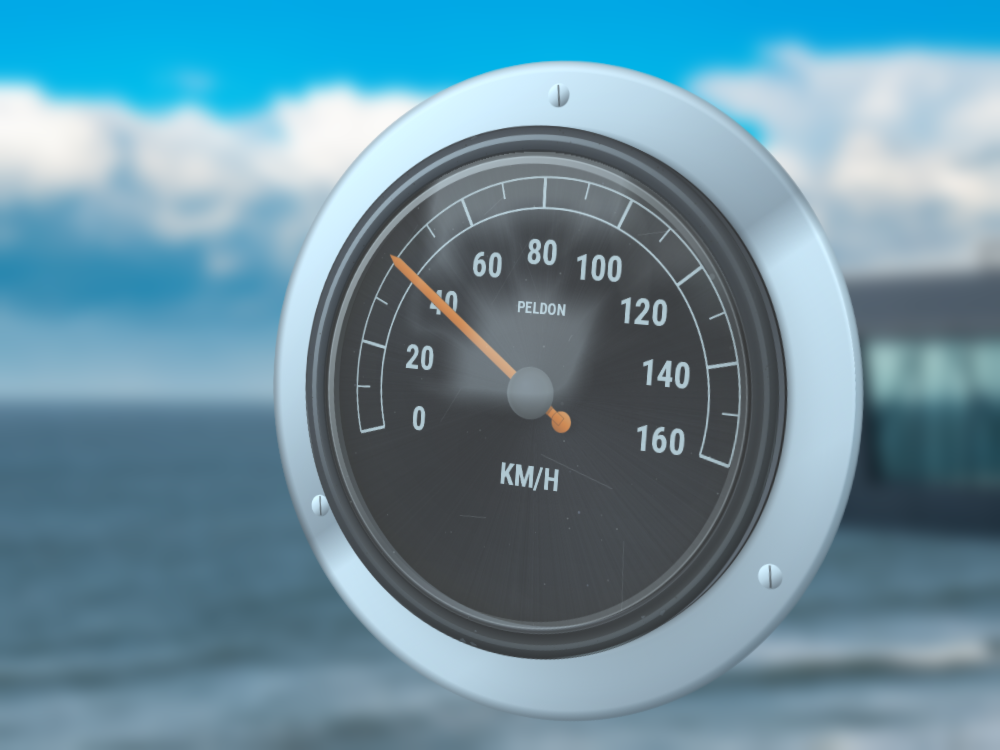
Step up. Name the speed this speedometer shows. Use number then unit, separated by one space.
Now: 40 km/h
